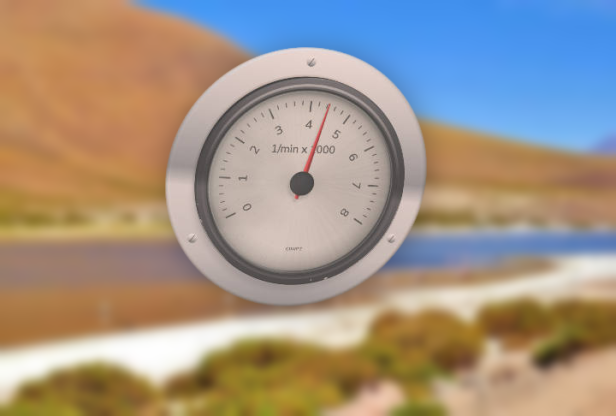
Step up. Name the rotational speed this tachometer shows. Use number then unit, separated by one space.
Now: 4400 rpm
